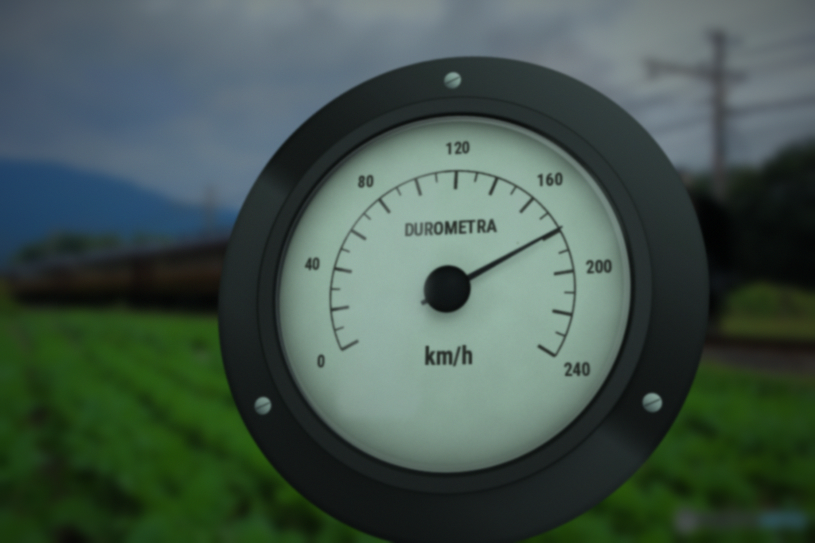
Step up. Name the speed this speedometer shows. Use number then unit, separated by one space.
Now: 180 km/h
